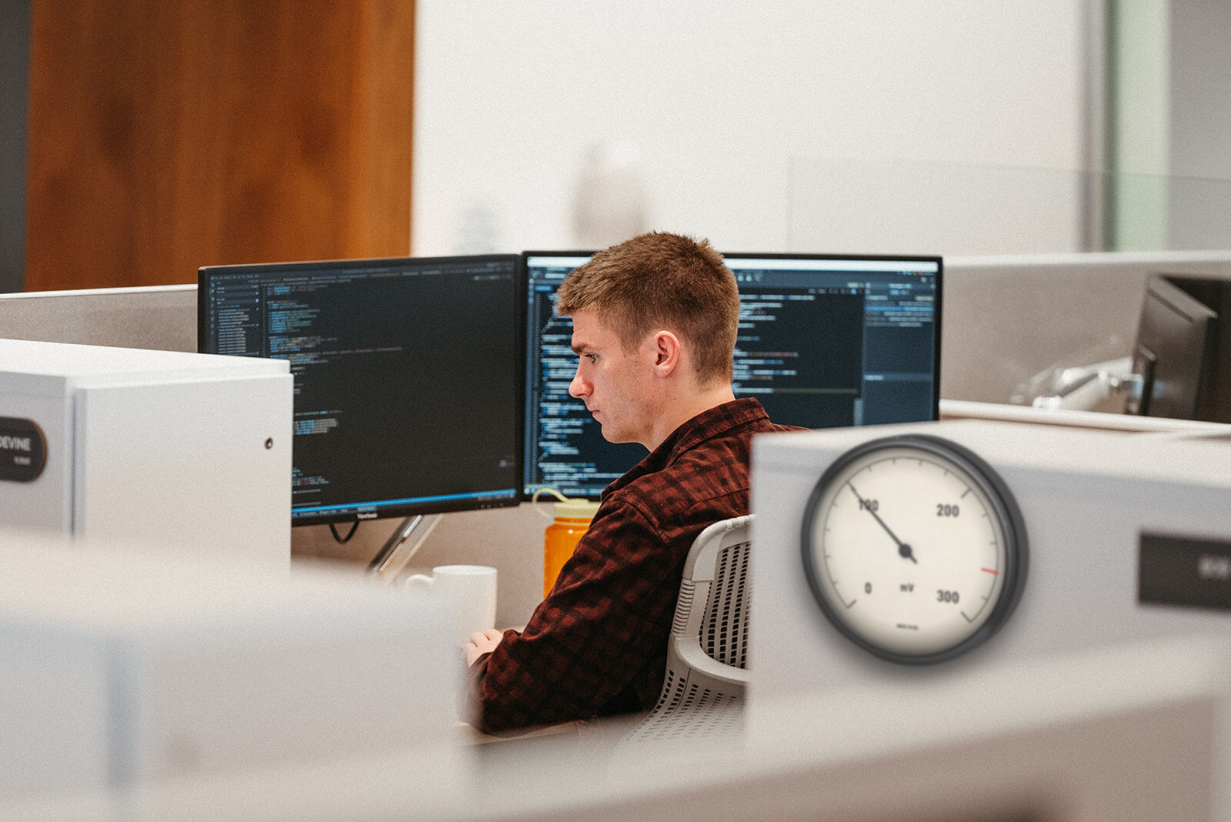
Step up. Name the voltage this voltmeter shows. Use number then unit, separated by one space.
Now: 100 mV
